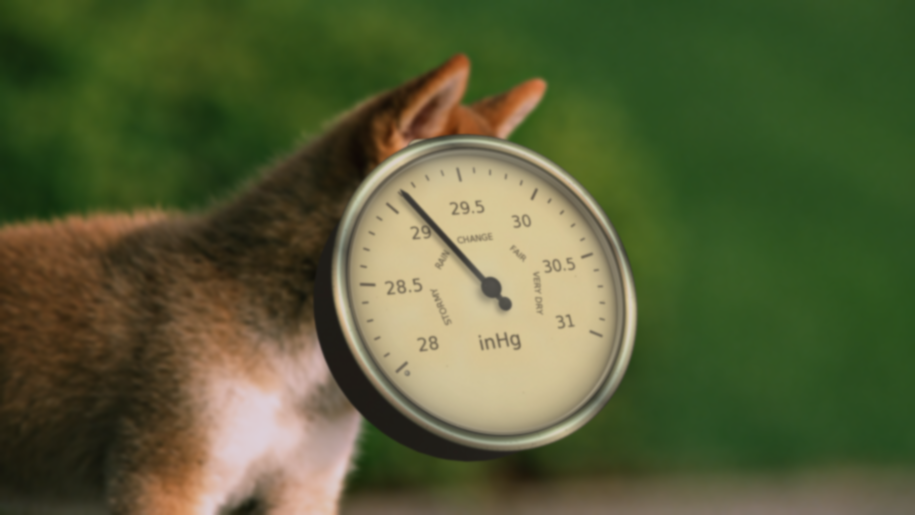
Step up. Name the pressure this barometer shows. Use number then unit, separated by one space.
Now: 29.1 inHg
